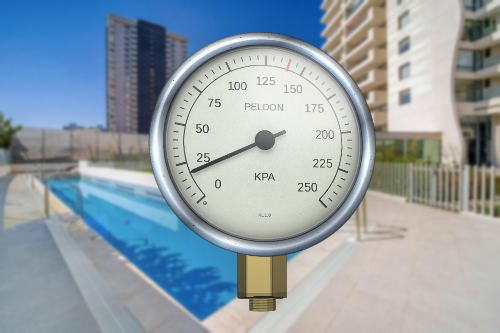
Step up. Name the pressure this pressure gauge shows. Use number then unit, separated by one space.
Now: 17.5 kPa
